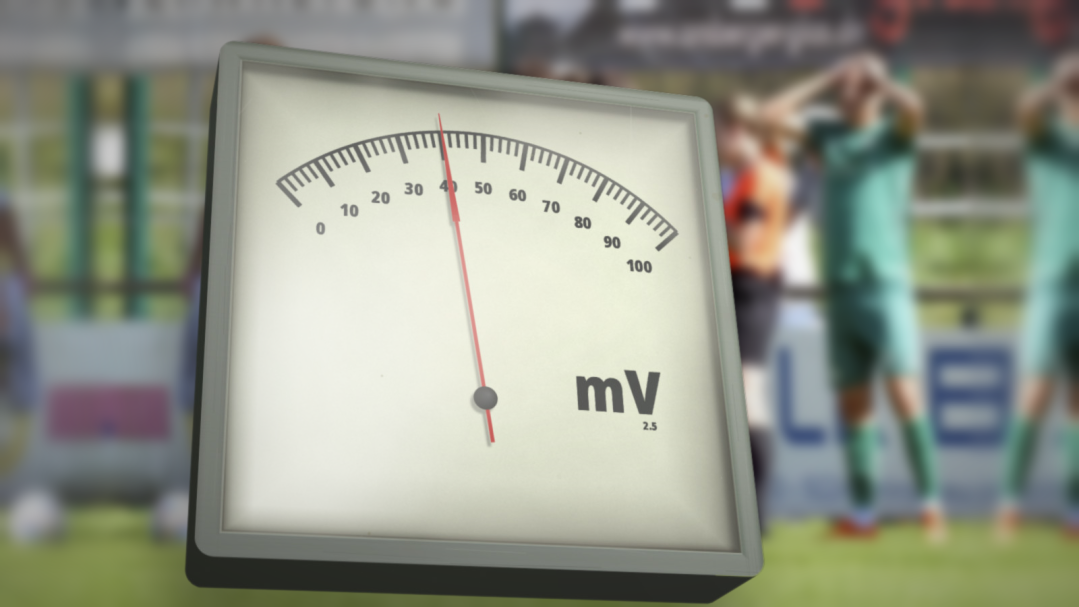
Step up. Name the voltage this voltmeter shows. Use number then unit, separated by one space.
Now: 40 mV
